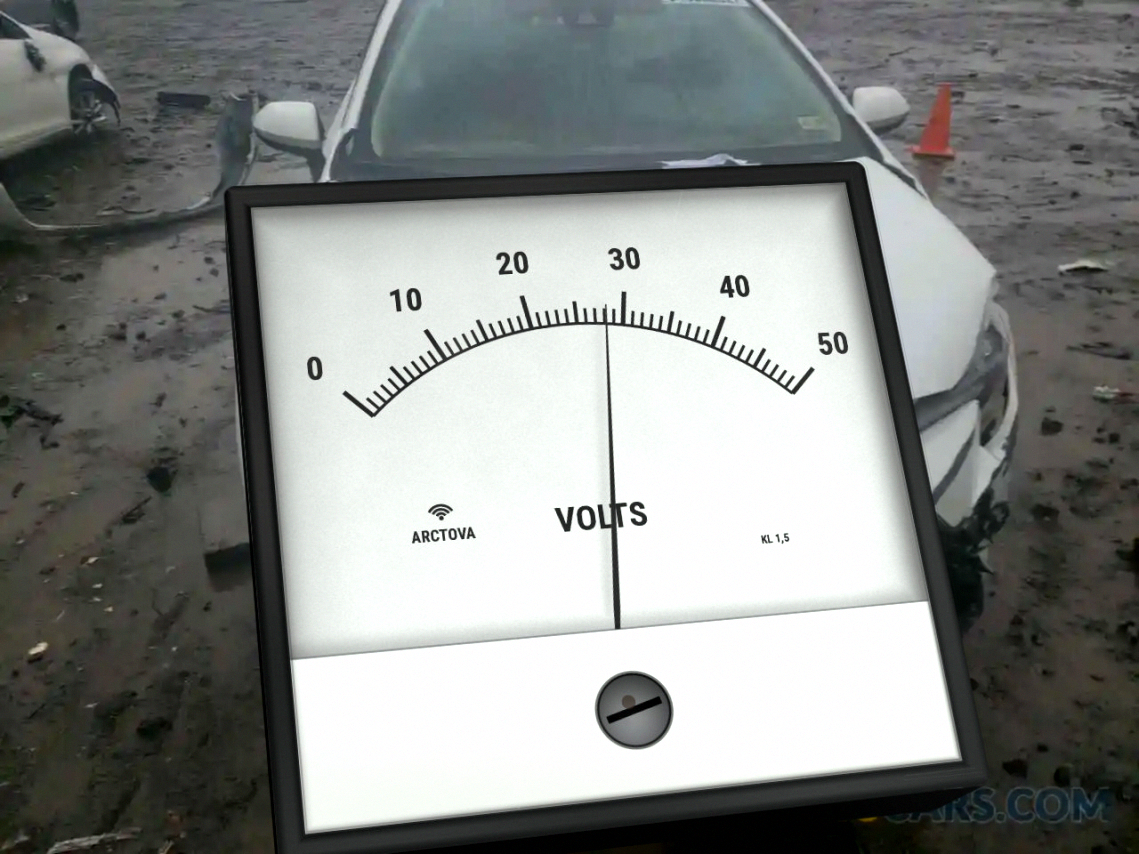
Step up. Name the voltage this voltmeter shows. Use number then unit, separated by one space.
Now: 28 V
